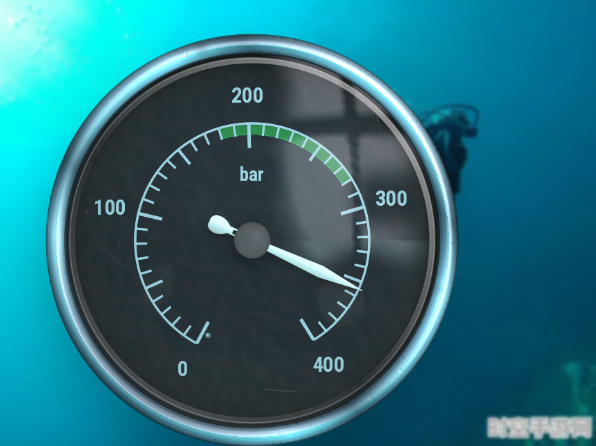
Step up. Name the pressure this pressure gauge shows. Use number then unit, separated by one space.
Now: 355 bar
